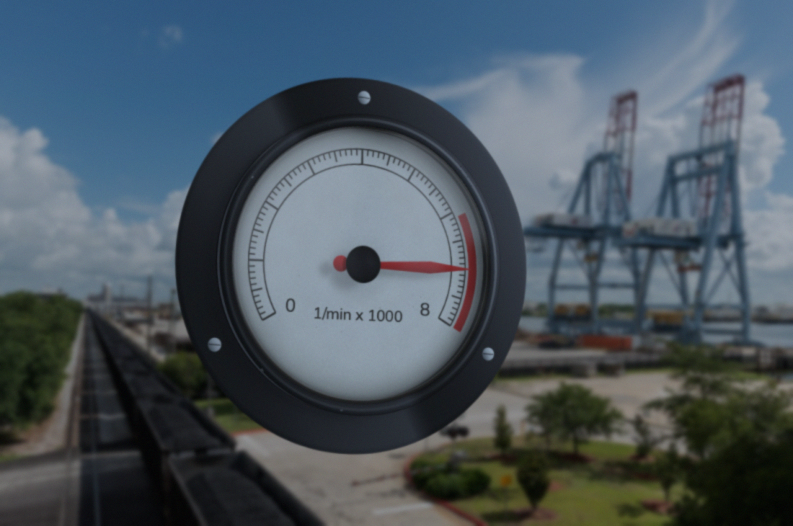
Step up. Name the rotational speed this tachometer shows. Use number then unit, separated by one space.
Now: 7000 rpm
